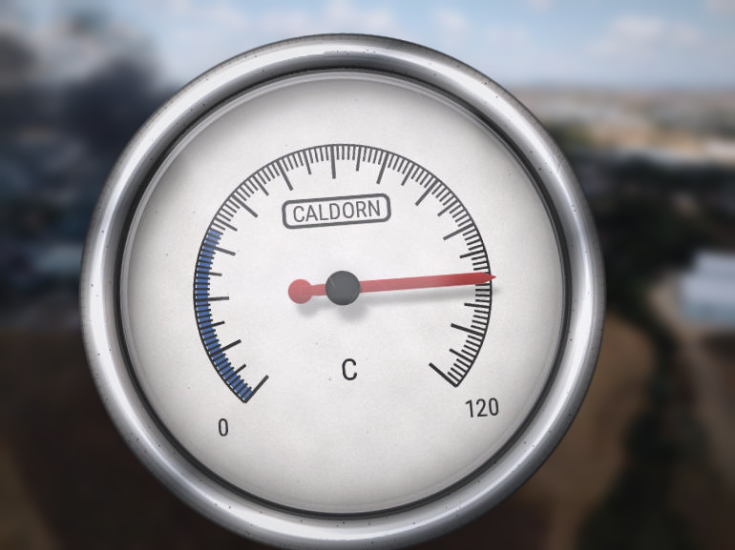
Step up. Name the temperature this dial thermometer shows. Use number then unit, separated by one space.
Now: 100 °C
